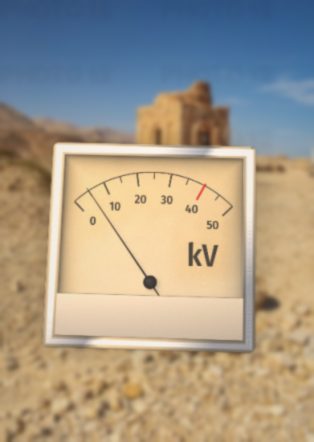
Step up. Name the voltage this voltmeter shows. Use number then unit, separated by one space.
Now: 5 kV
